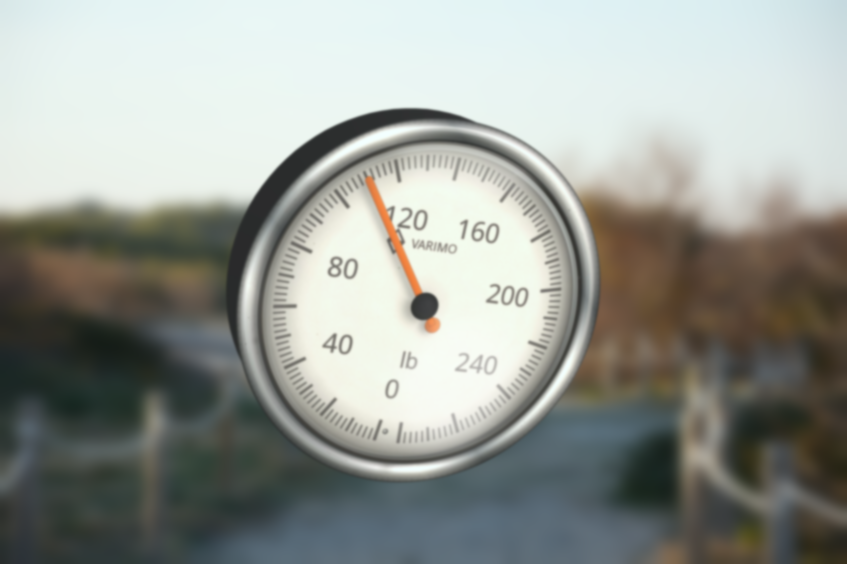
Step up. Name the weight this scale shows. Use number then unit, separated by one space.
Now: 110 lb
